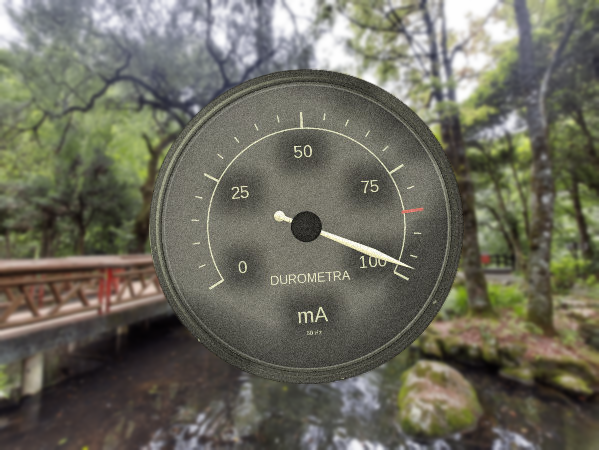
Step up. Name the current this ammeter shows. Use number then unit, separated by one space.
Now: 97.5 mA
